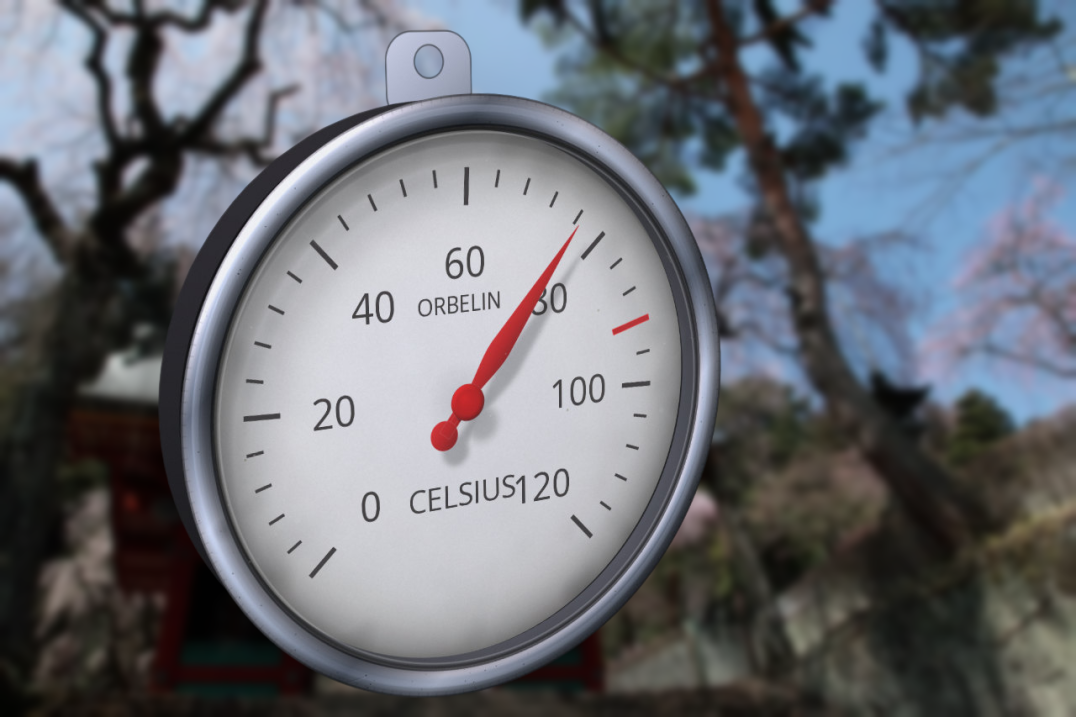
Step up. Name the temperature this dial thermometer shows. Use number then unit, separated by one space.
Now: 76 °C
